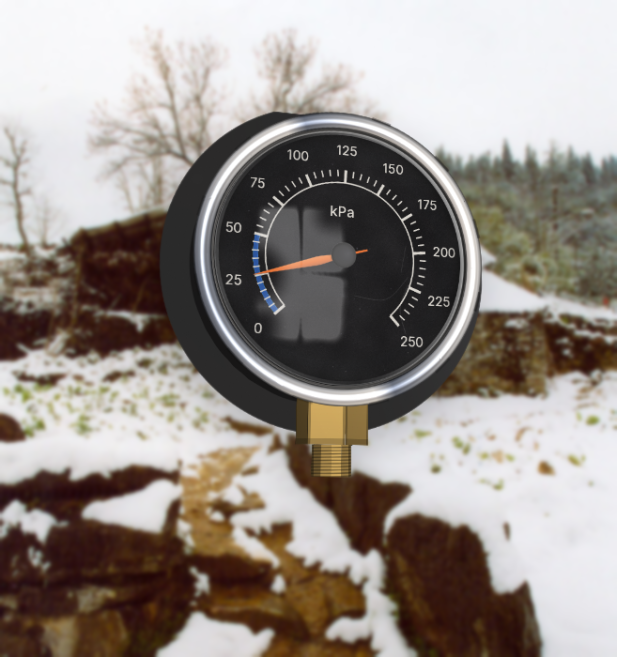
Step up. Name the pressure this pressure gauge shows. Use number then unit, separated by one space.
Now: 25 kPa
